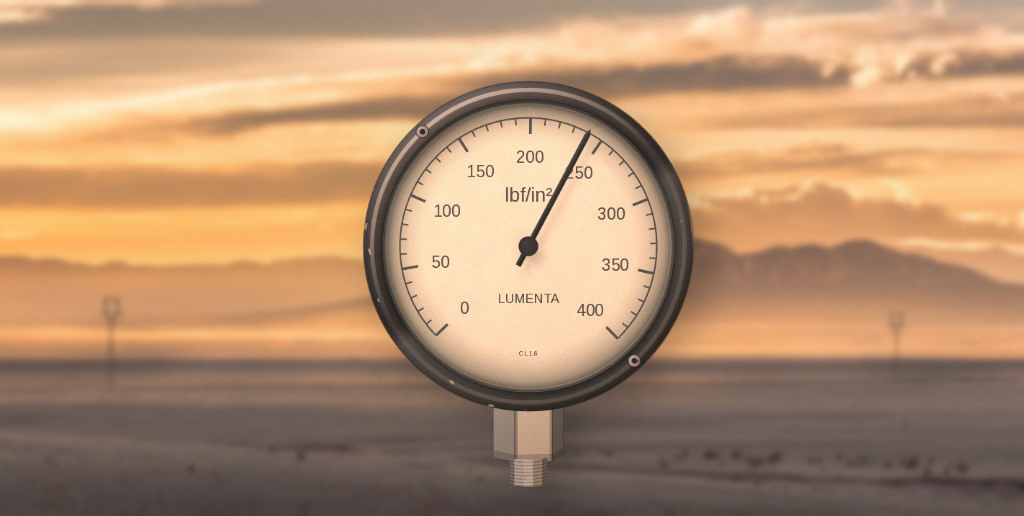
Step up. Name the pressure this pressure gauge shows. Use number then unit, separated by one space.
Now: 240 psi
